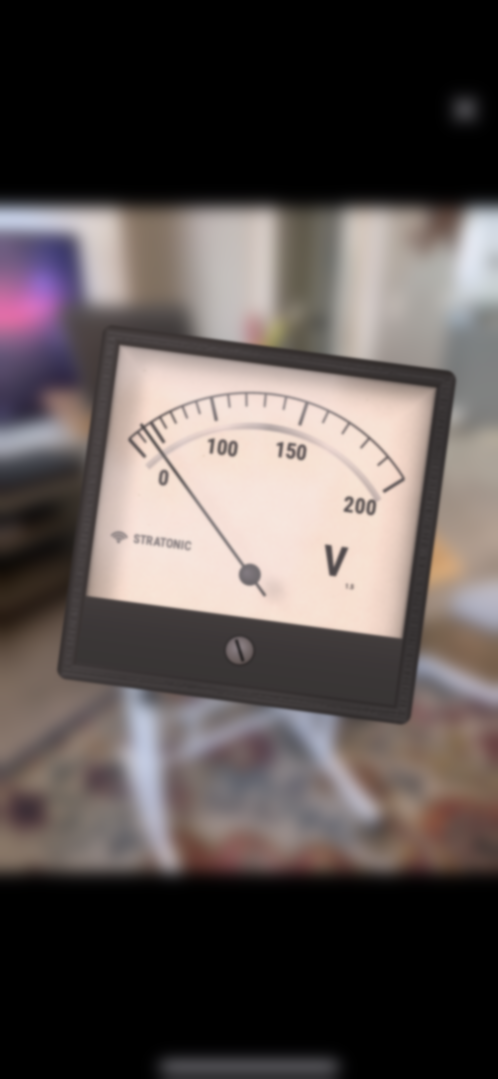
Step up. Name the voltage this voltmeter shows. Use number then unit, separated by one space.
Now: 40 V
